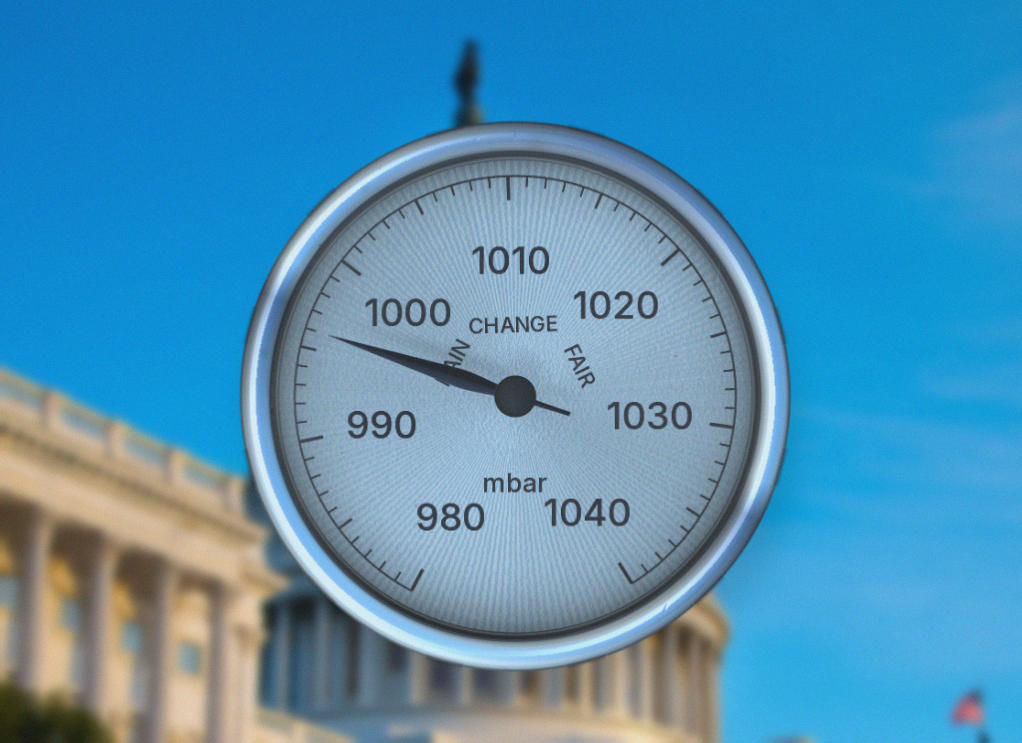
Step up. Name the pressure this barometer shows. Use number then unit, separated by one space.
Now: 996 mbar
